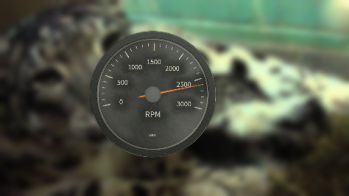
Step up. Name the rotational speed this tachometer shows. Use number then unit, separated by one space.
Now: 2600 rpm
